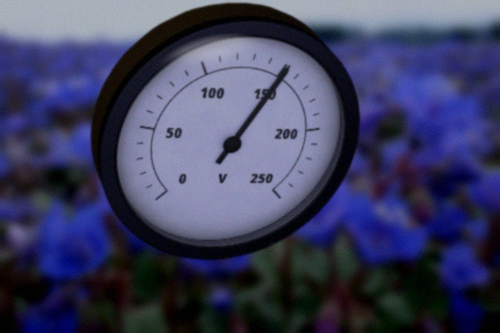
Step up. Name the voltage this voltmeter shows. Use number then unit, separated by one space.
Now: 150 V
